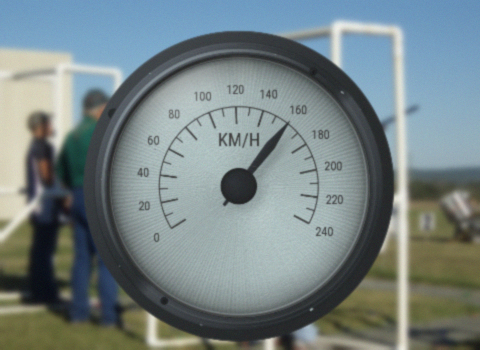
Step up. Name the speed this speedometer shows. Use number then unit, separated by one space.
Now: 160 km/h
